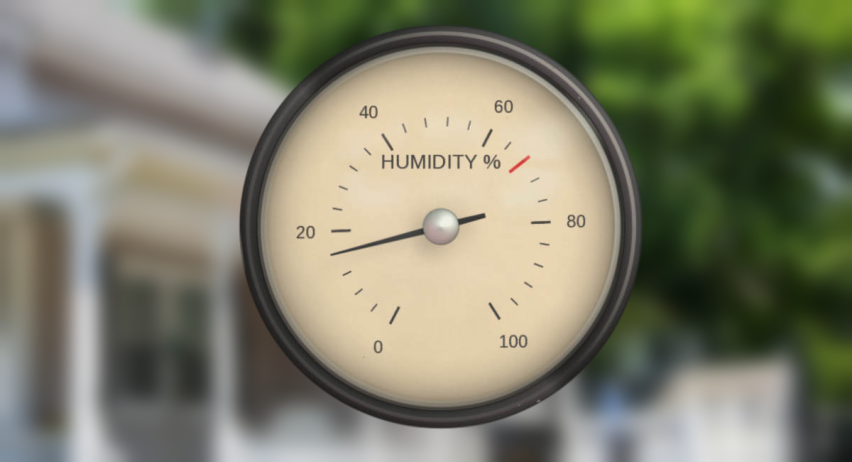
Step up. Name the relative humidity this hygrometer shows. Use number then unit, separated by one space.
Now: 16 %
